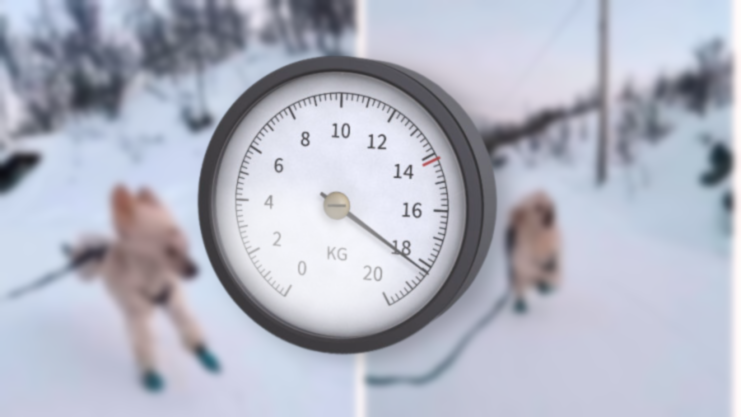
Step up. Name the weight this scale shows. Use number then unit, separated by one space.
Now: 18.2 kg
